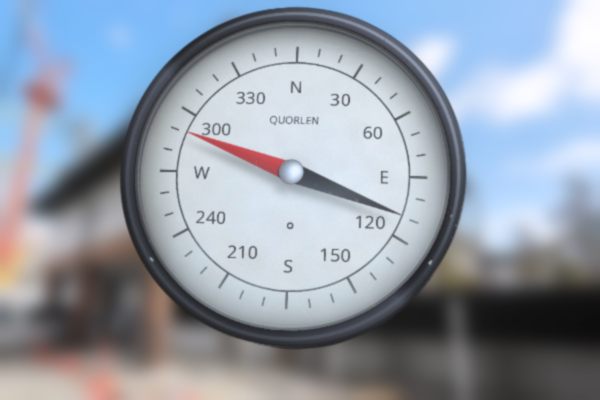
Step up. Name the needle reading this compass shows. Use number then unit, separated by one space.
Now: 290 °
